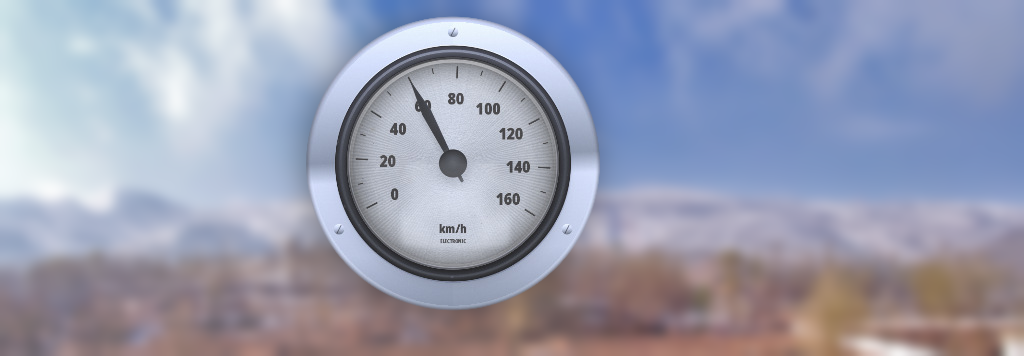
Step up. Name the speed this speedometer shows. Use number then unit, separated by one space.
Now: 60 km/h
